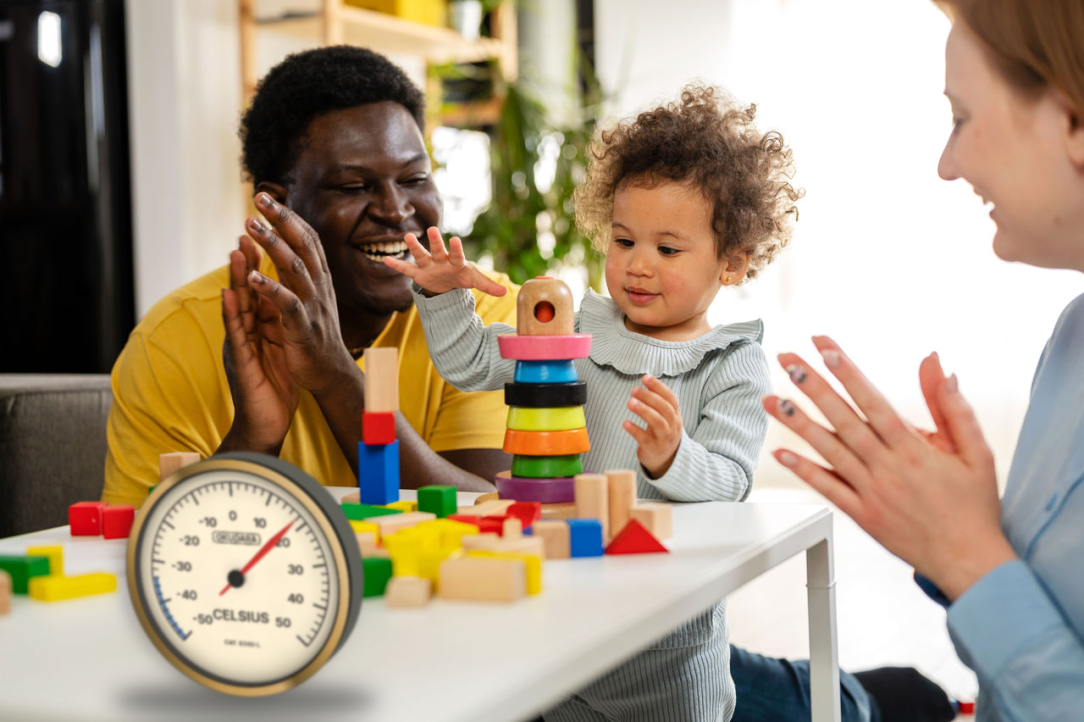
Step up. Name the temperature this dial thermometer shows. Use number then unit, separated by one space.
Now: 18 °C
